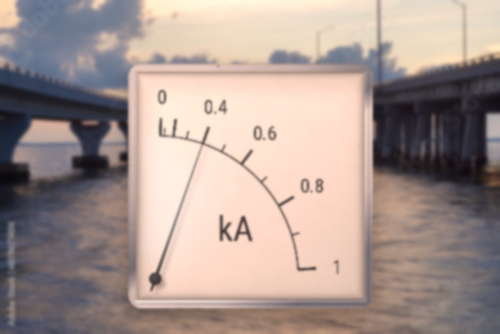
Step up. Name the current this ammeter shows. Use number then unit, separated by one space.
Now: 0.4 kA
